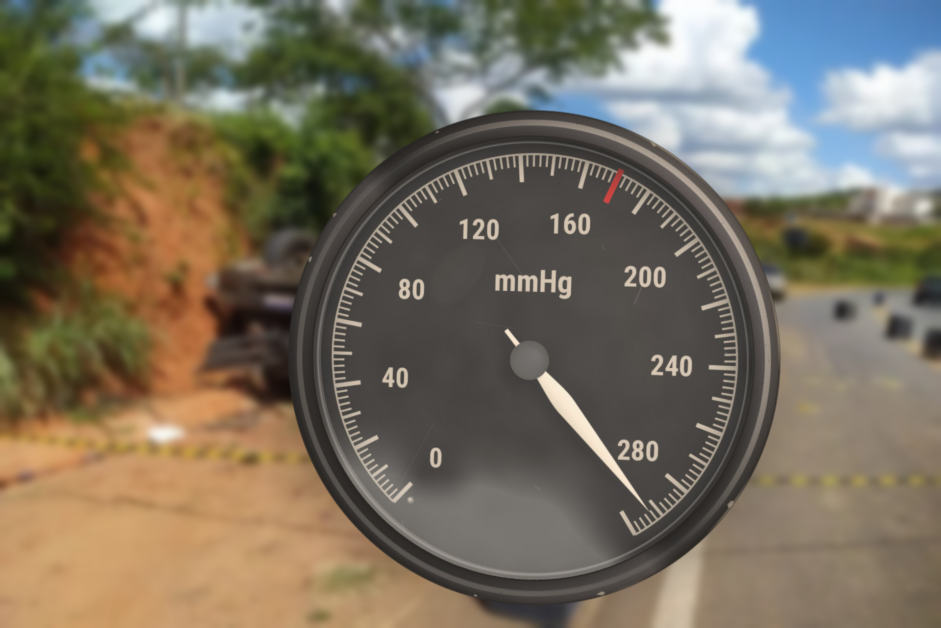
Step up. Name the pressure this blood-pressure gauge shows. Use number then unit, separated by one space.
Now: 292 mmHg
